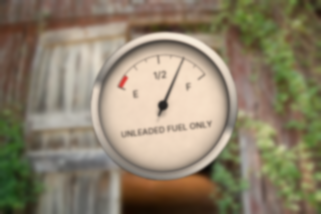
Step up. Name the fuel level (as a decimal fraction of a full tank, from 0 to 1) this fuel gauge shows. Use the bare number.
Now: 0.75
